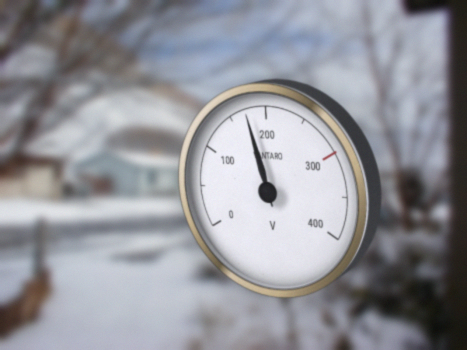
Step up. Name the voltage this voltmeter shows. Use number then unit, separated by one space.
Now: 175 V
